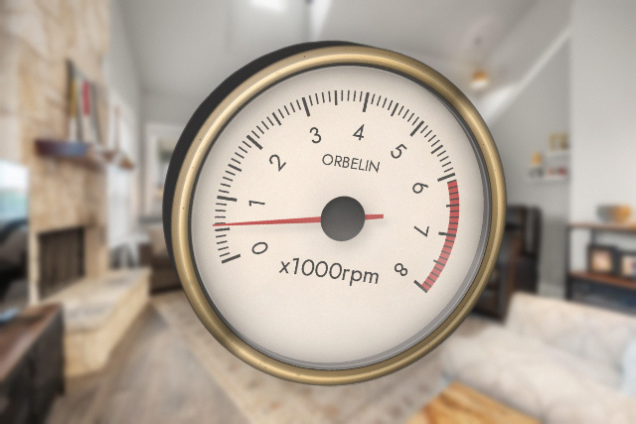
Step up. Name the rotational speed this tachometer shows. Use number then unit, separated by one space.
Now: 600 rpm
